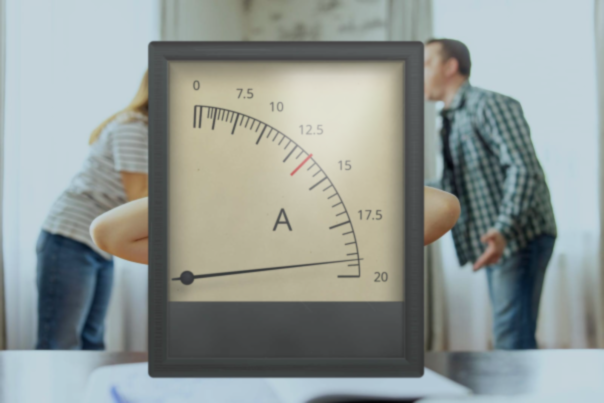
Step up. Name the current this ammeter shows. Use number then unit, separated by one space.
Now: 19.25 A
